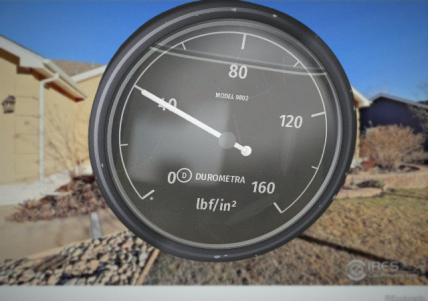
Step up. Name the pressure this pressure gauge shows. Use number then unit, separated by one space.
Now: 40 psi
